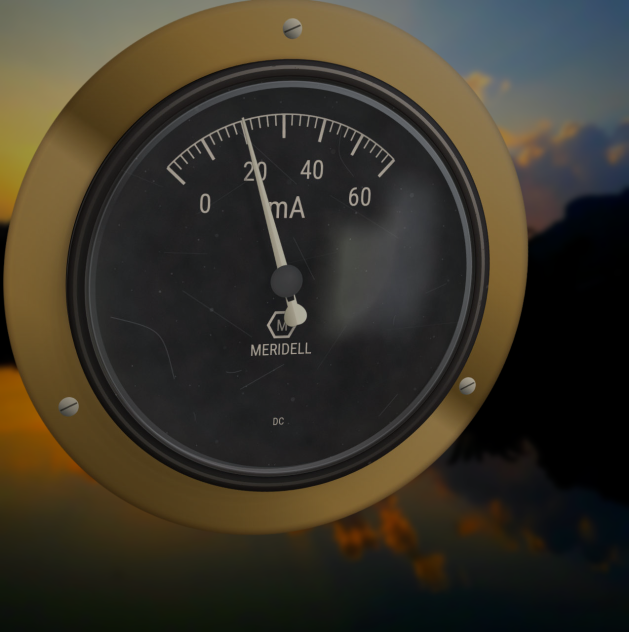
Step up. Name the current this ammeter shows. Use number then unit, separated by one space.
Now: 20 mA
